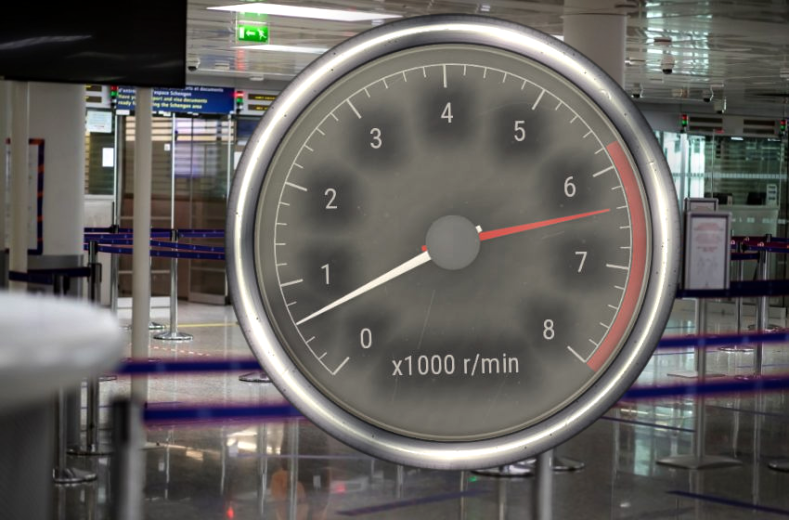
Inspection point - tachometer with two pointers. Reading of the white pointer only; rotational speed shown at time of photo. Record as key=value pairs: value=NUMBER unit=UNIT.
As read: value=600 unit=rpm
